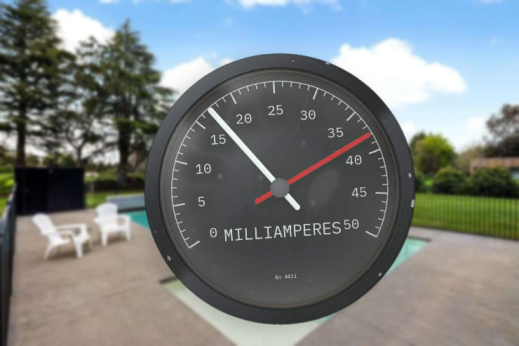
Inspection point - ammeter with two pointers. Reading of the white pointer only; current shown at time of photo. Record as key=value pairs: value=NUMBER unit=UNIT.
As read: value=17 unit=mA
